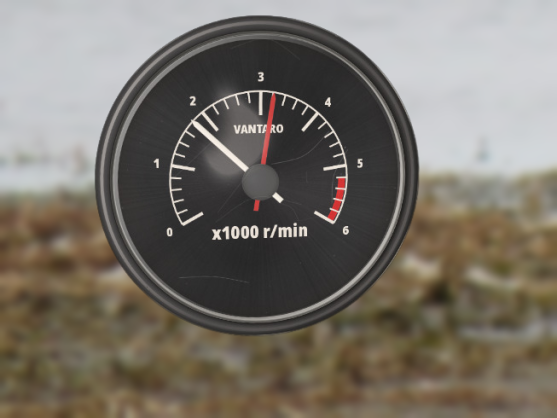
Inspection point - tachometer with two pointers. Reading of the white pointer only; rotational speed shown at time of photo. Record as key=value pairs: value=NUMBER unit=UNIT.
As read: value=1800 unit=rpm
